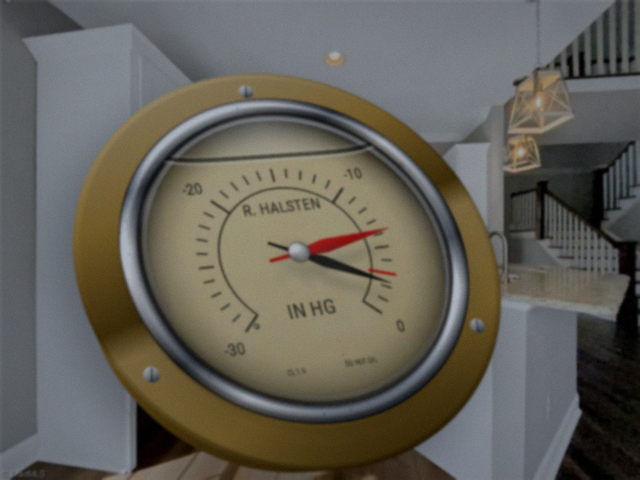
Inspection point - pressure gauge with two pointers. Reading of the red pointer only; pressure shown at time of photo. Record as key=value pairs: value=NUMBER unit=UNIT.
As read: value=-6 unit=inHg
